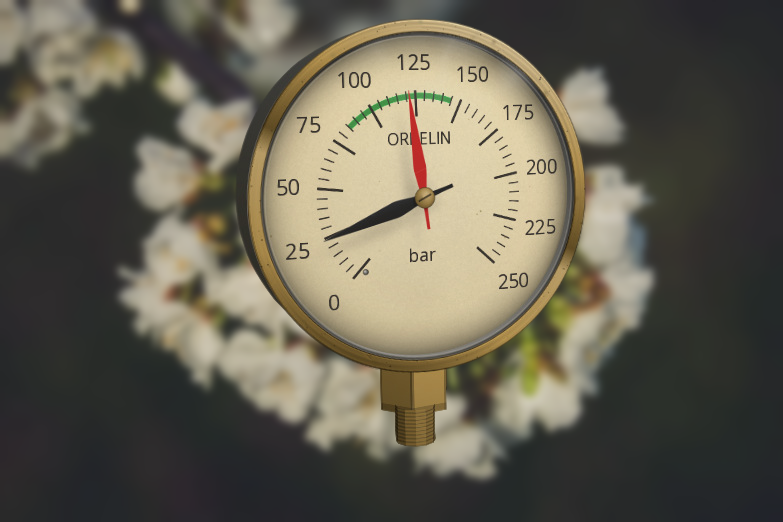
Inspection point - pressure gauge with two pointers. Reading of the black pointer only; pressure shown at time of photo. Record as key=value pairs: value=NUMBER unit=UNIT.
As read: value=25 unit=bar
